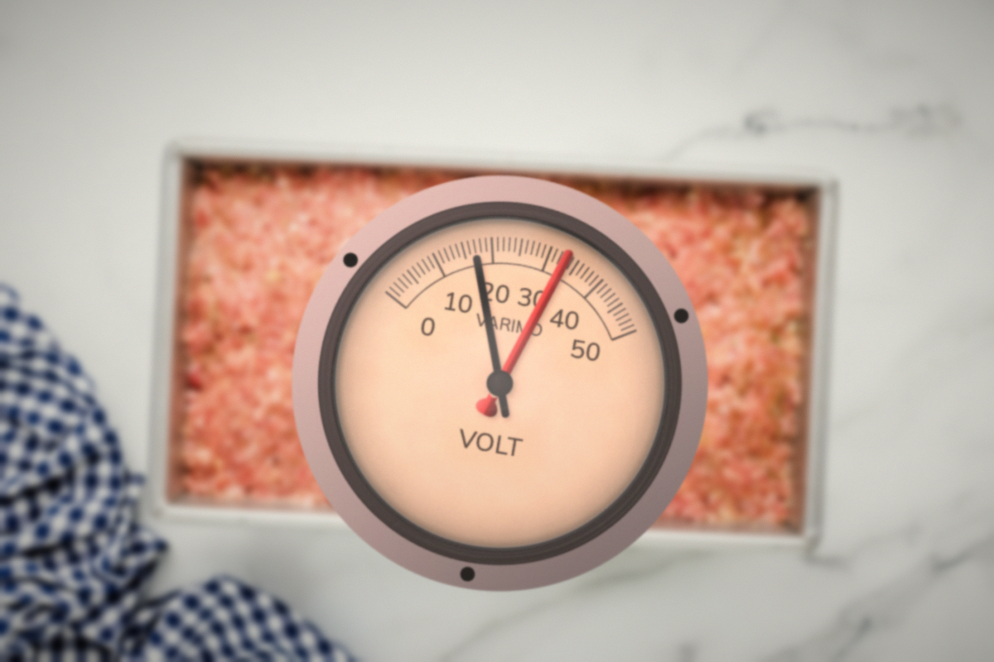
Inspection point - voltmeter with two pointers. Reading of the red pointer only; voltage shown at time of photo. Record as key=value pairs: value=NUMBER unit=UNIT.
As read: value=33 unit=V
